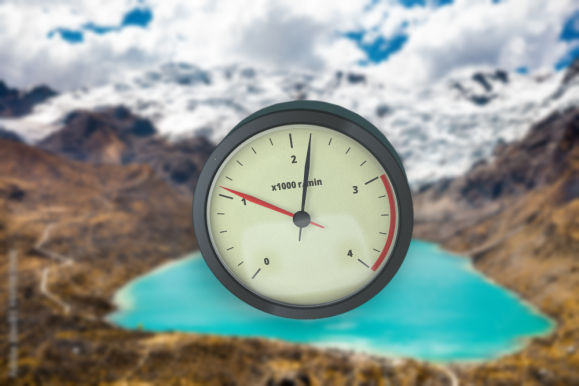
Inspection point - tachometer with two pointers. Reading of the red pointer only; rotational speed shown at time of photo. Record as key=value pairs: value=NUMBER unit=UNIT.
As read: value=1100 unit=rpm
